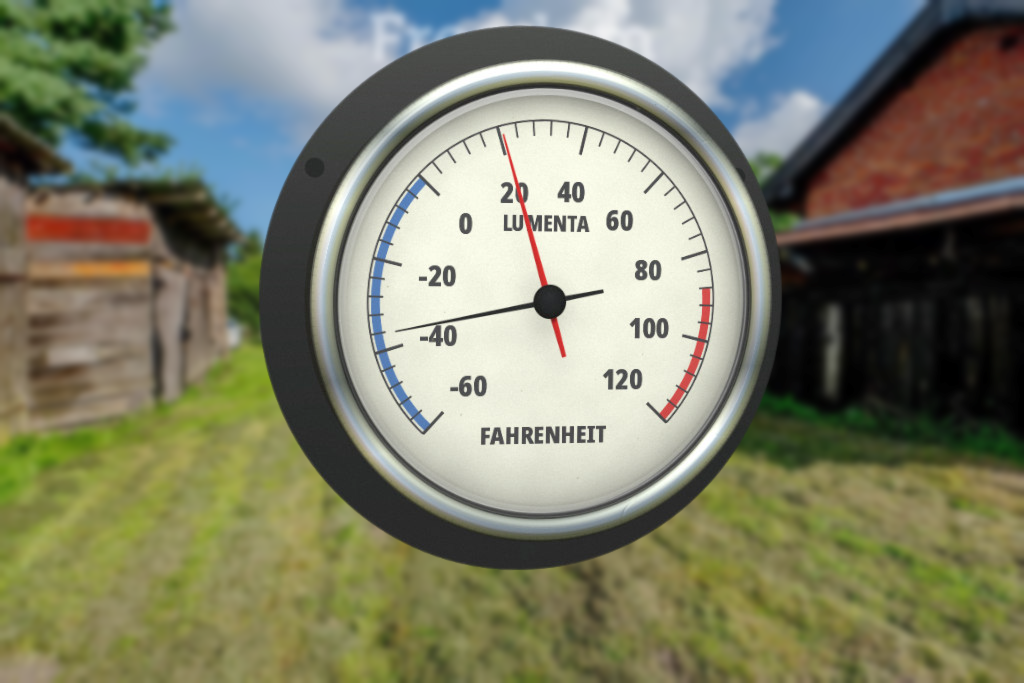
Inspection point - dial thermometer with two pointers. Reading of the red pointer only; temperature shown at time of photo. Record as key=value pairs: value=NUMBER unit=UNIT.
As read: value=20 unit=°F
